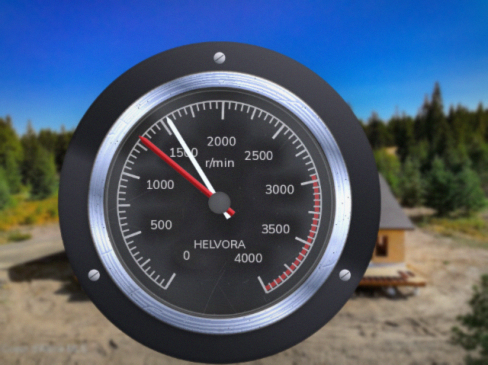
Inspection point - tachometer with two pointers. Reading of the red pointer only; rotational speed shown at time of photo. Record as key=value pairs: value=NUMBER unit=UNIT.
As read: value=1300 unit=rpm
